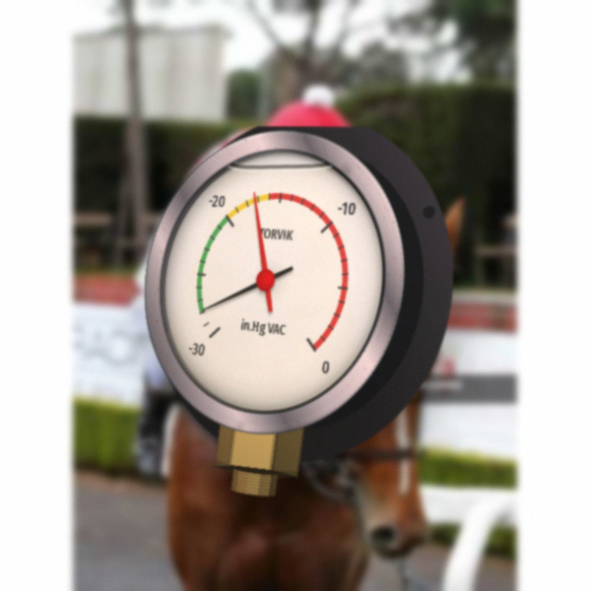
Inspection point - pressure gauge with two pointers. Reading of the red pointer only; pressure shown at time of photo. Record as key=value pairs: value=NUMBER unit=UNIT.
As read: value=-17 unit=inHg
